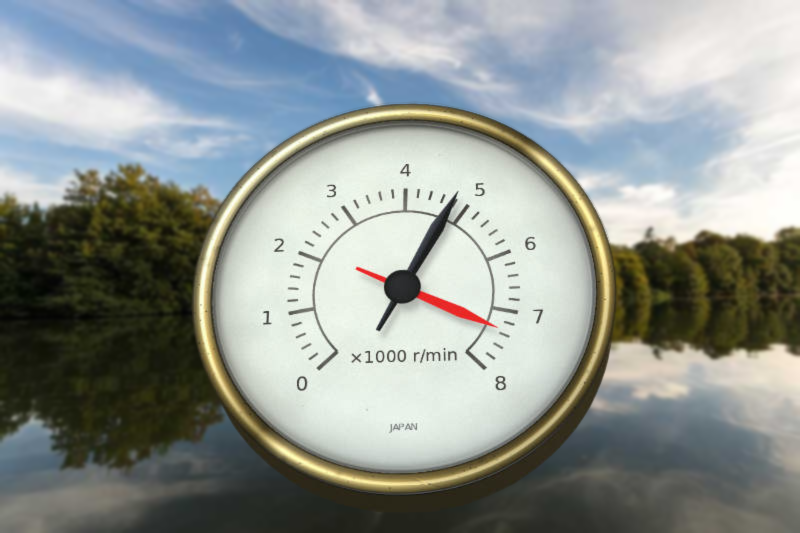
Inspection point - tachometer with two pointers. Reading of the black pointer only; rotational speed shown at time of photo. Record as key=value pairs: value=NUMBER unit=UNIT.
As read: value=4800 unit=rpm
